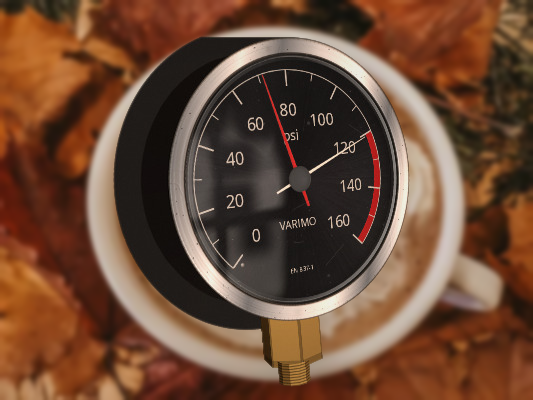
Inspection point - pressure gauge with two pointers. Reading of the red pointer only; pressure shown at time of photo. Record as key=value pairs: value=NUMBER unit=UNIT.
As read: value=70 unit=psi
